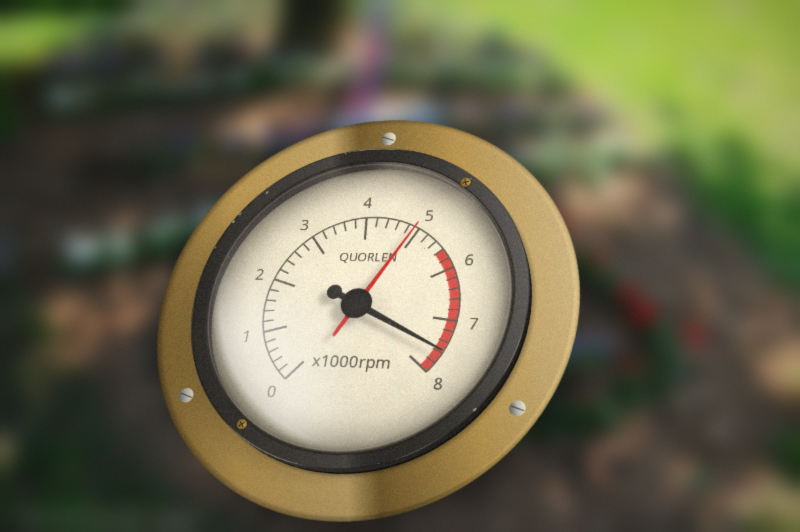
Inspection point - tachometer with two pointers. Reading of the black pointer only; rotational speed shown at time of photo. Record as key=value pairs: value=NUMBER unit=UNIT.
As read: value=7600 unit=rpm
